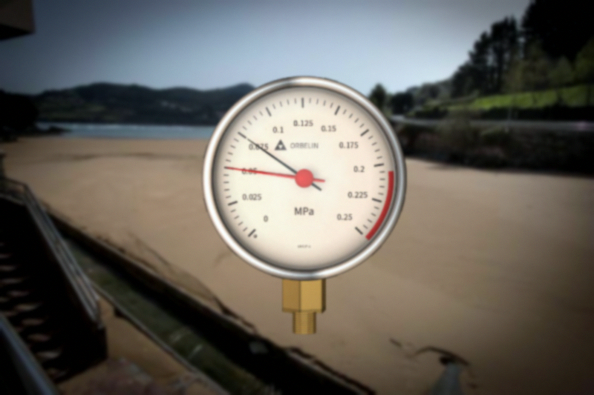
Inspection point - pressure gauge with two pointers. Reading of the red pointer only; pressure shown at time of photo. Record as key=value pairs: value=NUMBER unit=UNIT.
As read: value=0.05 unit=MPa
